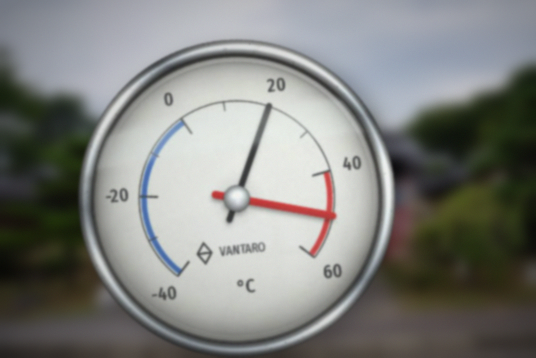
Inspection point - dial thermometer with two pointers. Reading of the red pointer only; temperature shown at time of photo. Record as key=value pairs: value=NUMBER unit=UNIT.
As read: value=50 unit=°C
